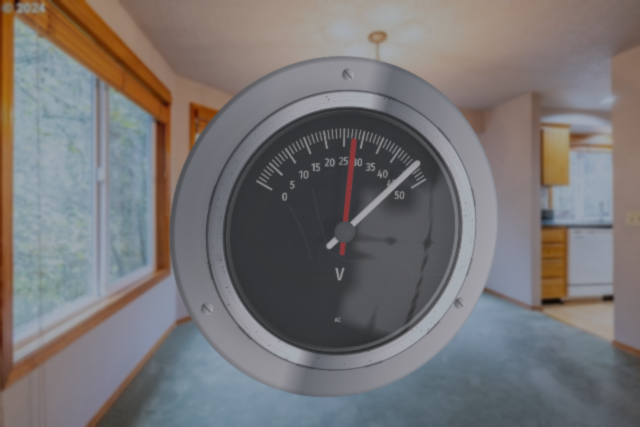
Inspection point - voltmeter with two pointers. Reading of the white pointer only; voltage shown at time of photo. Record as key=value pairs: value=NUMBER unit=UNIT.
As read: value=45 unit=V
